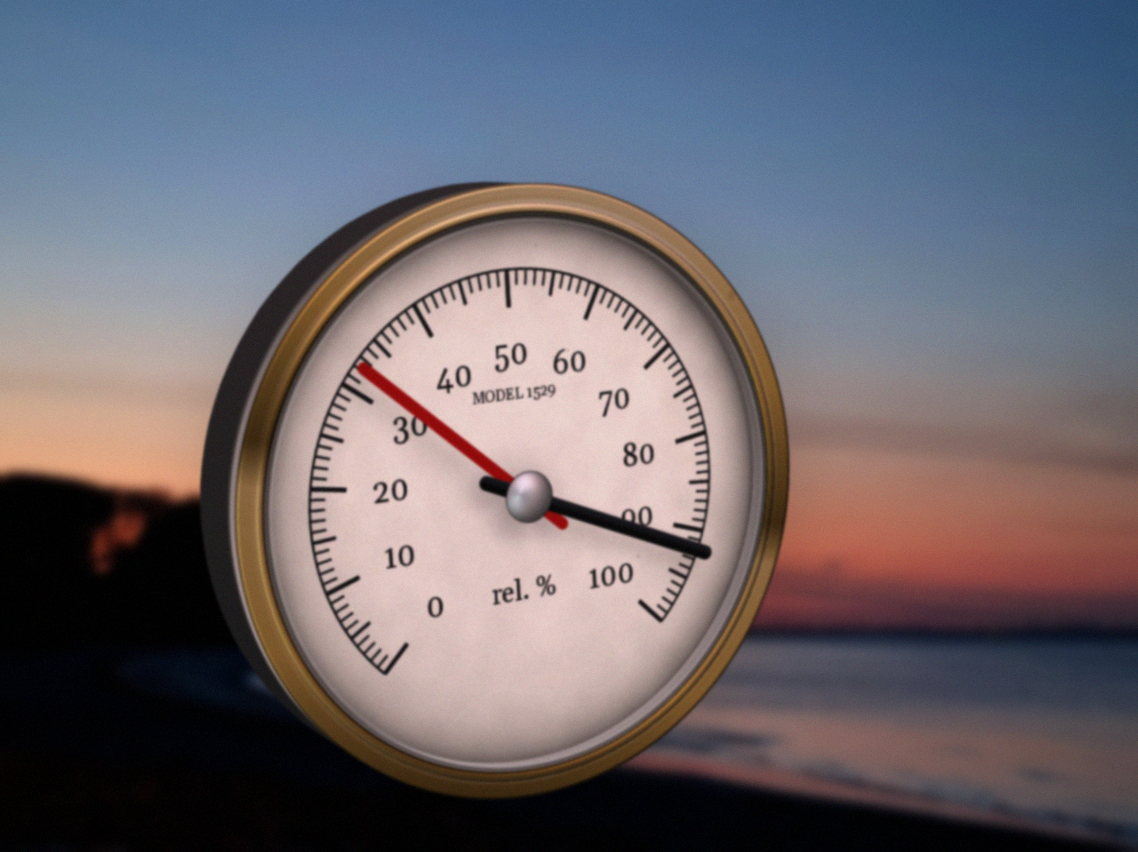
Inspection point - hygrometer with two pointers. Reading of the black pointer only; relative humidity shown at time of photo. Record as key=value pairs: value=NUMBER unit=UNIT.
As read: value=92 unit=%
